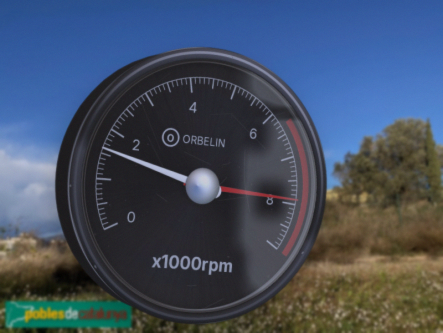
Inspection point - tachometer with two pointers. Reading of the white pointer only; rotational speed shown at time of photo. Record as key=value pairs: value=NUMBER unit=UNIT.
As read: value=1600 unit=rpm
